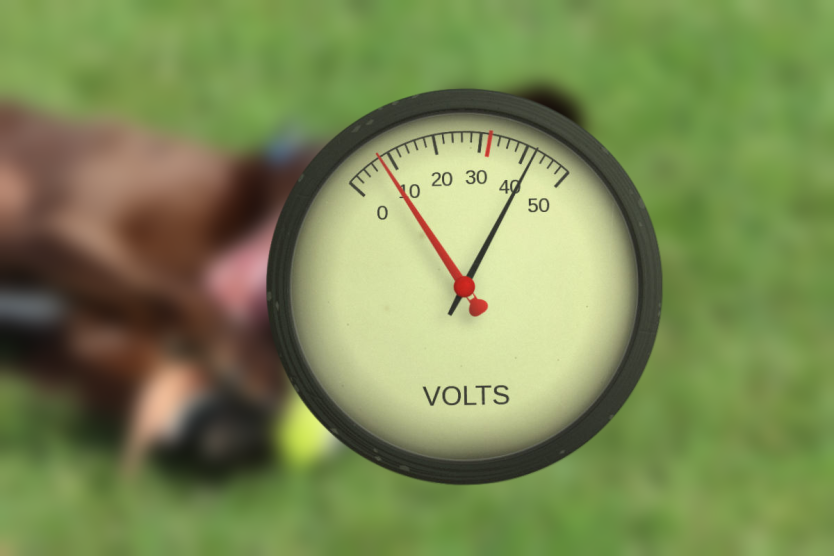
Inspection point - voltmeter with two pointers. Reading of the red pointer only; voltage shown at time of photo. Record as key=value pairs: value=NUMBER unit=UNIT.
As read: value=8 unit=V
